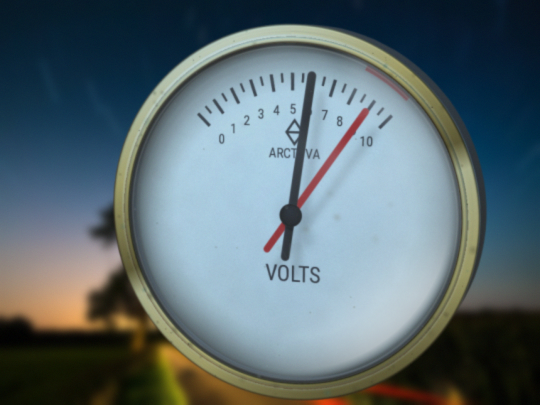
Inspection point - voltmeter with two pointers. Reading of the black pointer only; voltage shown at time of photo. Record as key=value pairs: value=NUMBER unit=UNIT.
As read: value=6 unit=V
